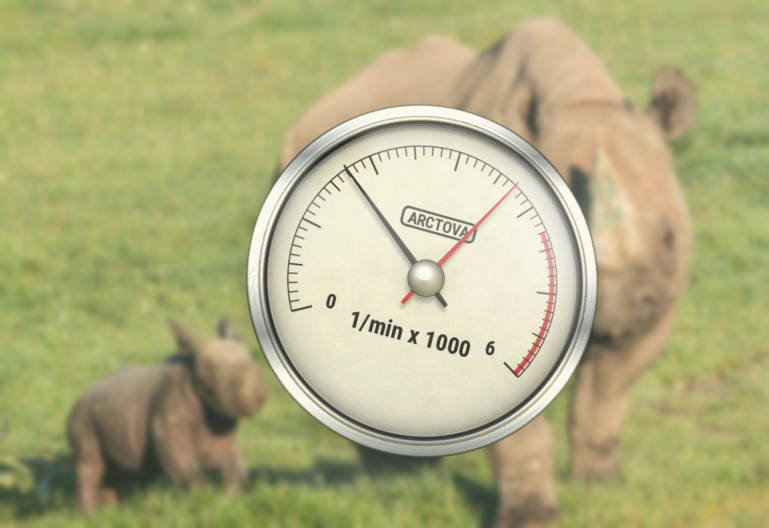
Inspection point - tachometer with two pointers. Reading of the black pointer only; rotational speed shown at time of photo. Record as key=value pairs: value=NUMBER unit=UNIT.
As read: value=1700 unit=rpm
